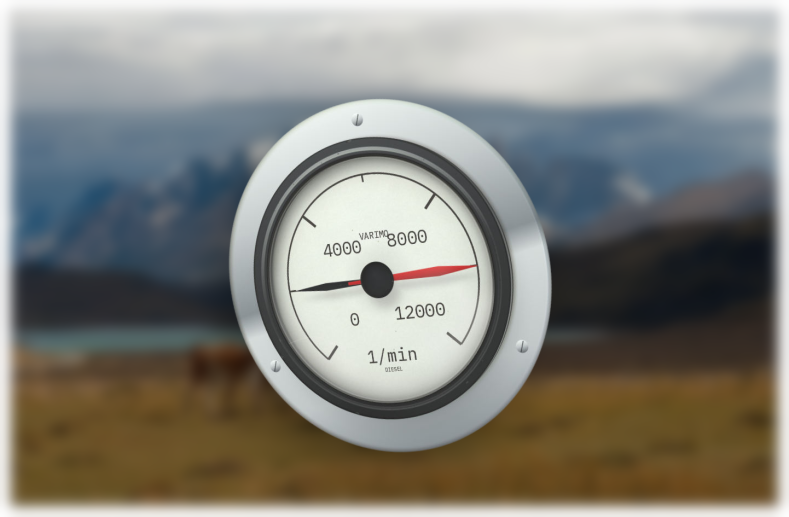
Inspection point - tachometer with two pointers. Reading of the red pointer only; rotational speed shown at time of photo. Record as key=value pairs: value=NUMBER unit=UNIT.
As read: value=10000 unit=rpm
